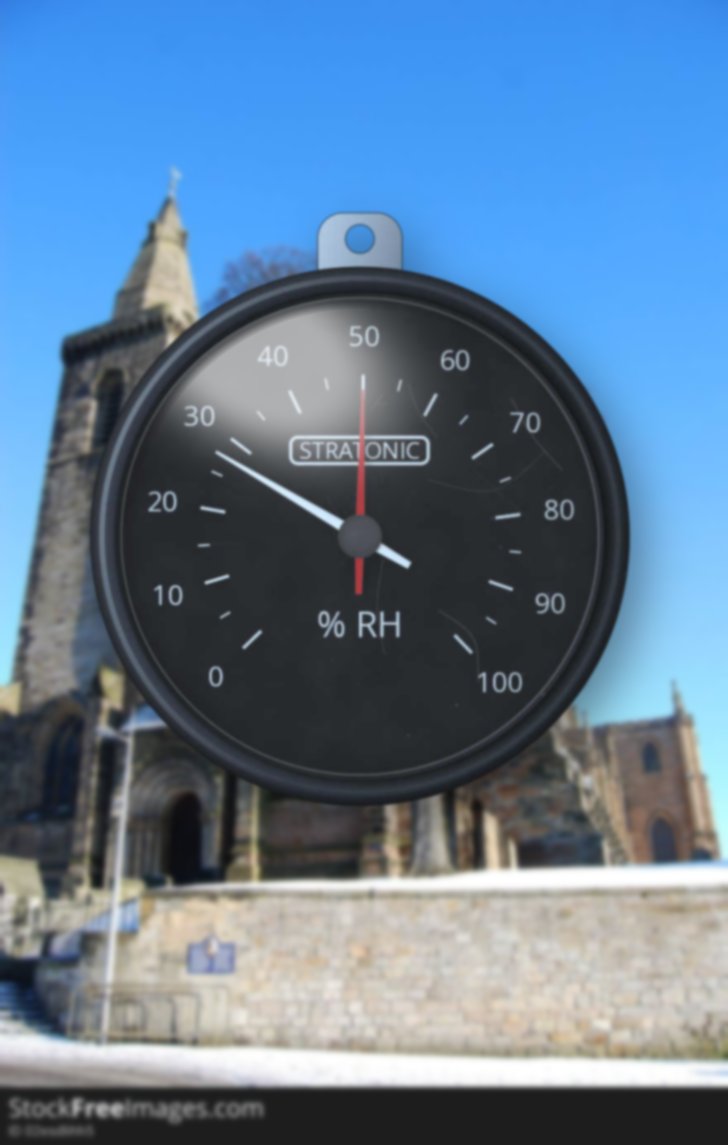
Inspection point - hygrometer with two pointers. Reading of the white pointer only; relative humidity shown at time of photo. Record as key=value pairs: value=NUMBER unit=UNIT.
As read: value=27.5 unit=%
